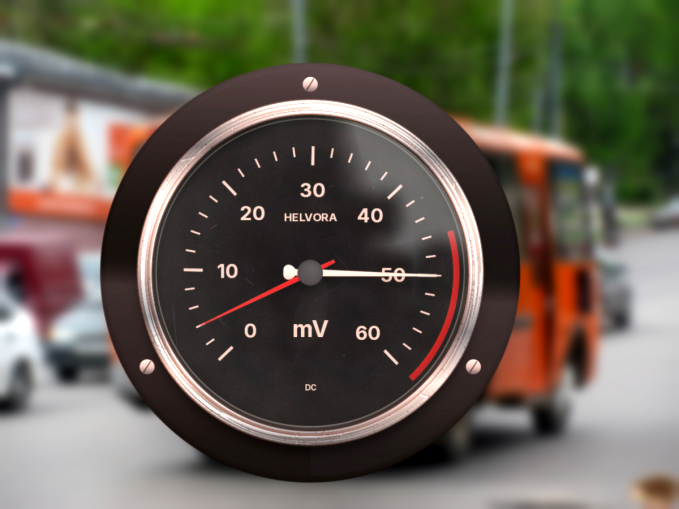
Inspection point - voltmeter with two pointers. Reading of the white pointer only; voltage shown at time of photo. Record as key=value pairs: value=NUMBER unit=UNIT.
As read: value=50 unit=mV
